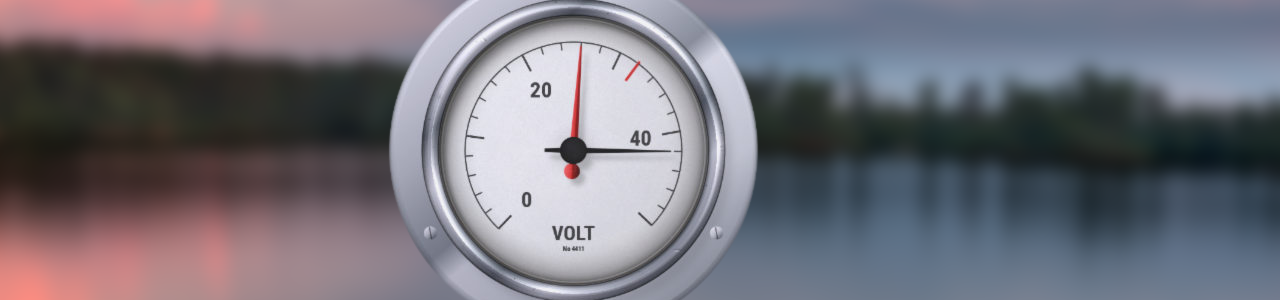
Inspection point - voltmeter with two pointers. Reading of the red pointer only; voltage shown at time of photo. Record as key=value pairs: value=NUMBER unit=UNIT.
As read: value=26 unit=V
